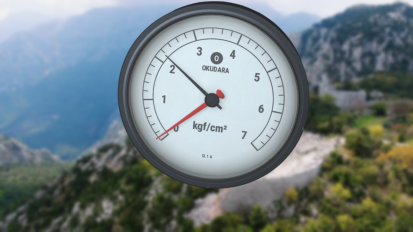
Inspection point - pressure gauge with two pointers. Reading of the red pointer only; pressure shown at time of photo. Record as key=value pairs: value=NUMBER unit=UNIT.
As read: value=0.1 unit=kg/cm²
